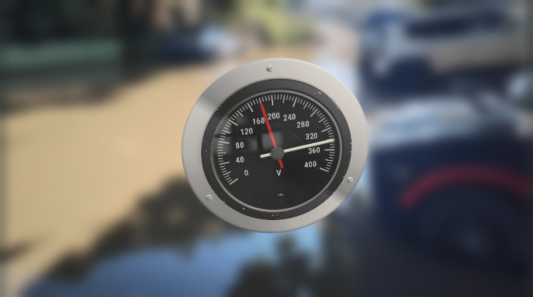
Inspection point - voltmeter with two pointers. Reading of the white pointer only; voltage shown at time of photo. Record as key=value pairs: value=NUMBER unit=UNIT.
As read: value=340 unit=V
